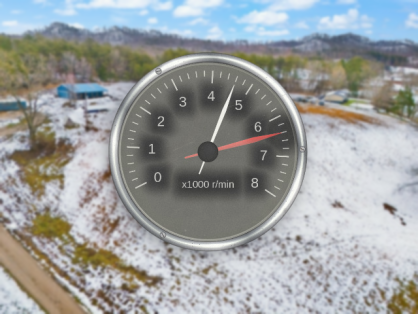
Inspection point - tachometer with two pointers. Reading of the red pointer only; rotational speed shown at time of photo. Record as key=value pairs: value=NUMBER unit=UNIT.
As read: value=6400 unit=rpm
